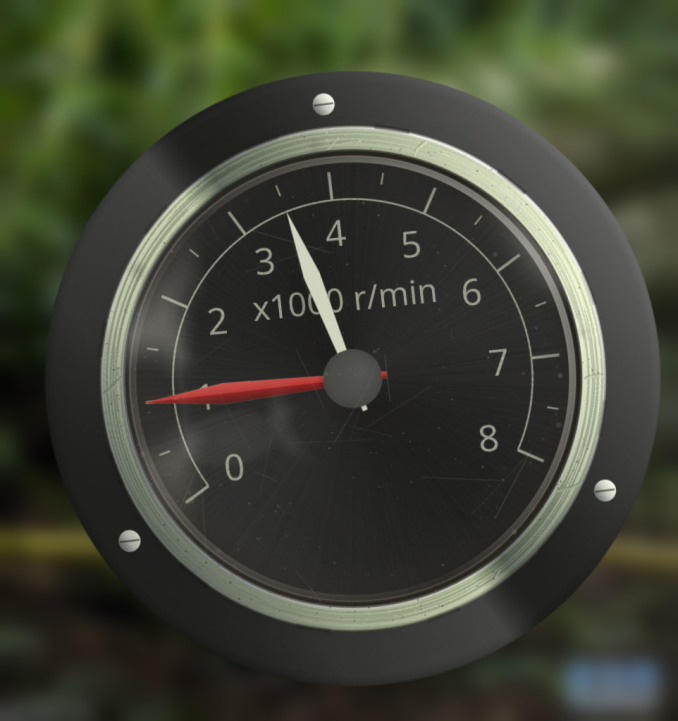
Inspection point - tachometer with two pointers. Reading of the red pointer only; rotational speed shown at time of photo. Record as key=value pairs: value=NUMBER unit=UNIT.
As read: value=1000 unit=rpm
